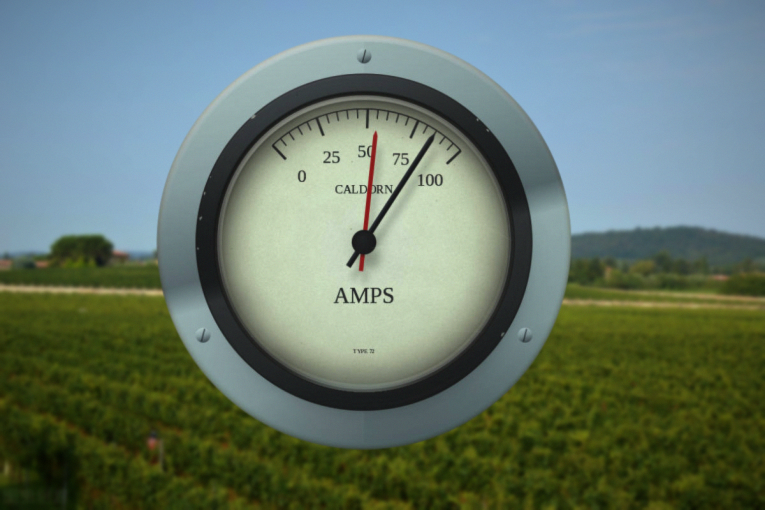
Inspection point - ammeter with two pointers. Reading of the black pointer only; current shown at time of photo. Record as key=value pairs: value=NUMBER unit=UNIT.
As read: value=85 unit=A
